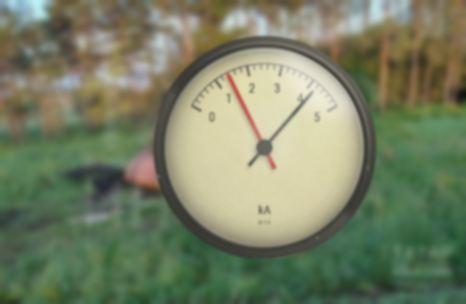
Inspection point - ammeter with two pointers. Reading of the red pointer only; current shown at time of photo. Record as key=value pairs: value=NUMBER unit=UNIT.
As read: value=1.4 unit=kA
